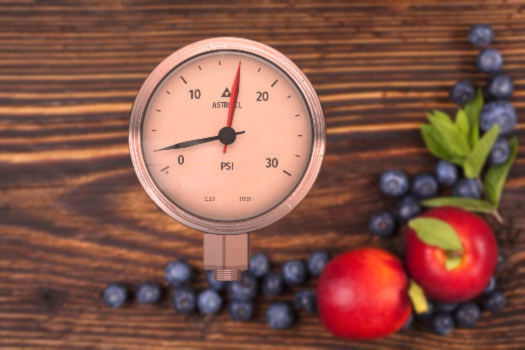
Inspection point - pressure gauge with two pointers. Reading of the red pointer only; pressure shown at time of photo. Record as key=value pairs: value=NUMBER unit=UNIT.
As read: value=16 unit=psi
